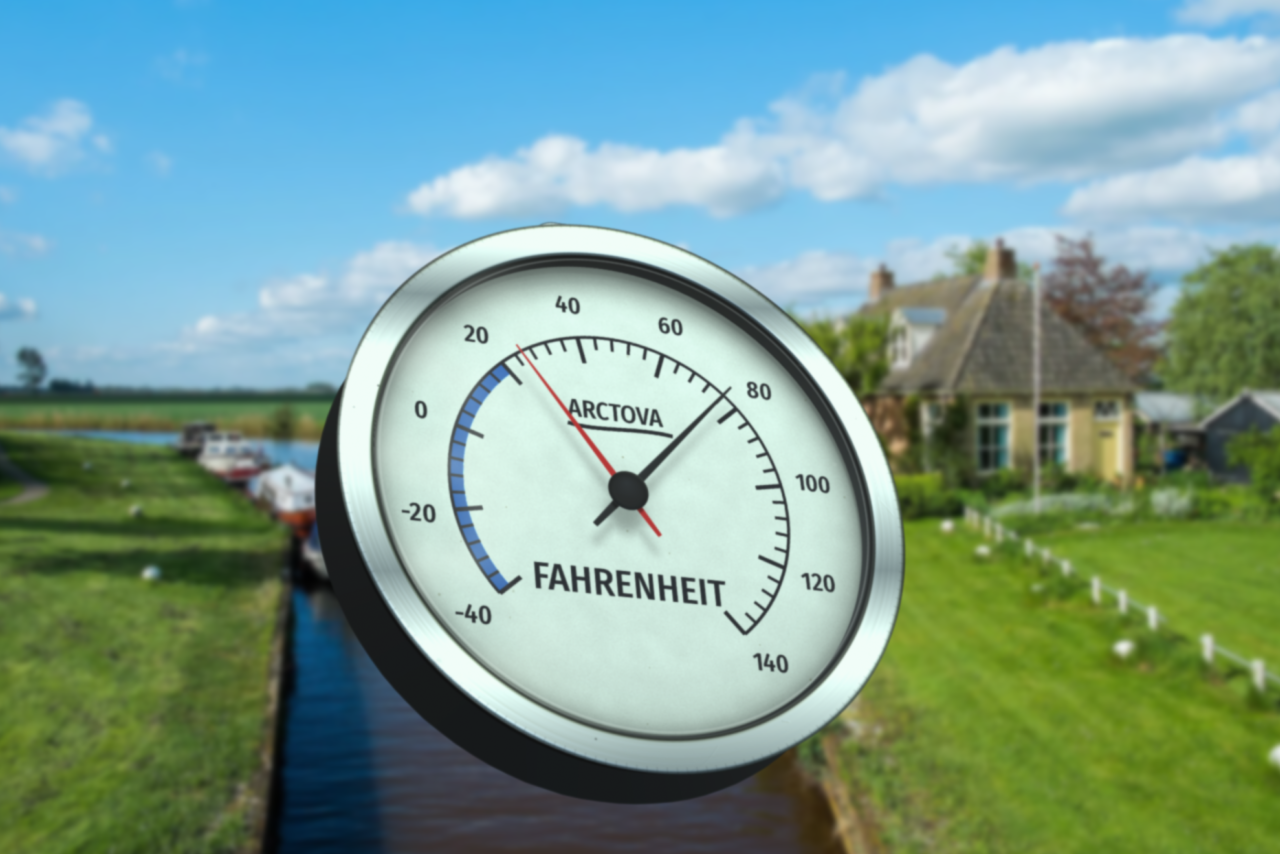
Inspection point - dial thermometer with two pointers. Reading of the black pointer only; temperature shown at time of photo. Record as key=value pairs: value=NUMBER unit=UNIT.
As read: value=76 unit=°F
